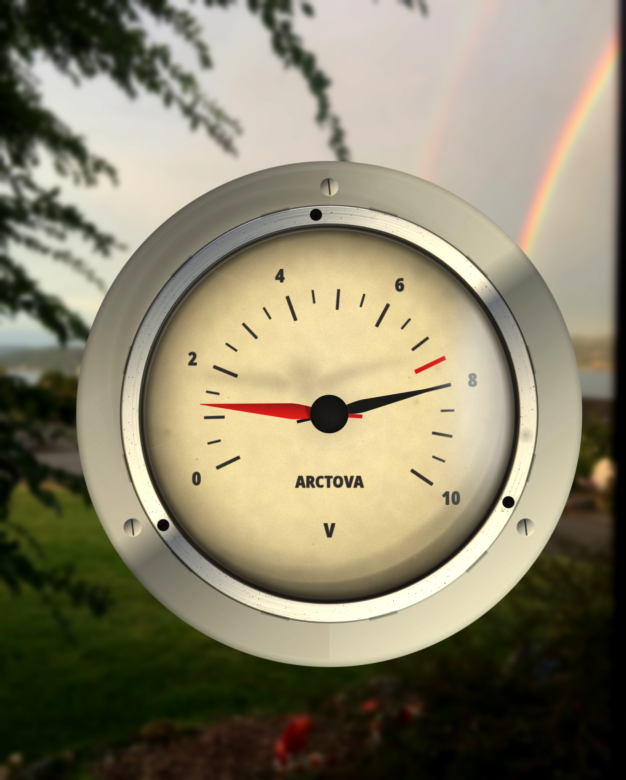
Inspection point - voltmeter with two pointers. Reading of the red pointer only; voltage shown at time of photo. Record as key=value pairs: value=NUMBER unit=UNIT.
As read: value=1.25 unit=V
